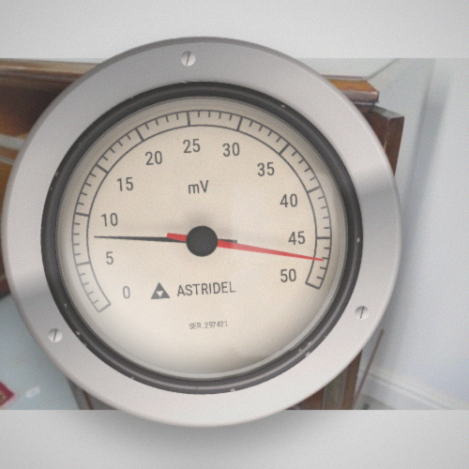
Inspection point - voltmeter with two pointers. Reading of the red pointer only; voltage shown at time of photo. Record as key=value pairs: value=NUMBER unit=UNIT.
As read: value=47 unit=mV
